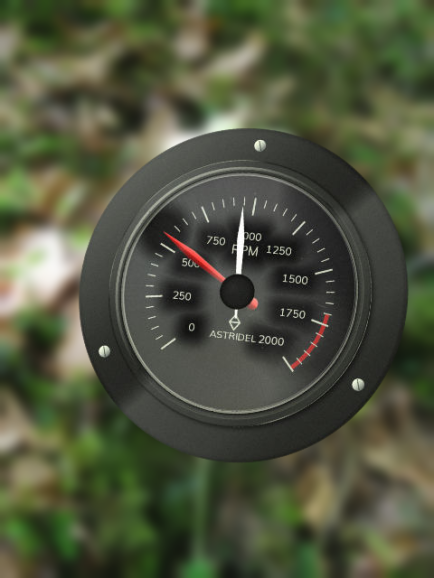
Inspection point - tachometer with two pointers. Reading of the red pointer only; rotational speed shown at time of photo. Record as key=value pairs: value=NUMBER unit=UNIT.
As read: value=550 unit=rpm
